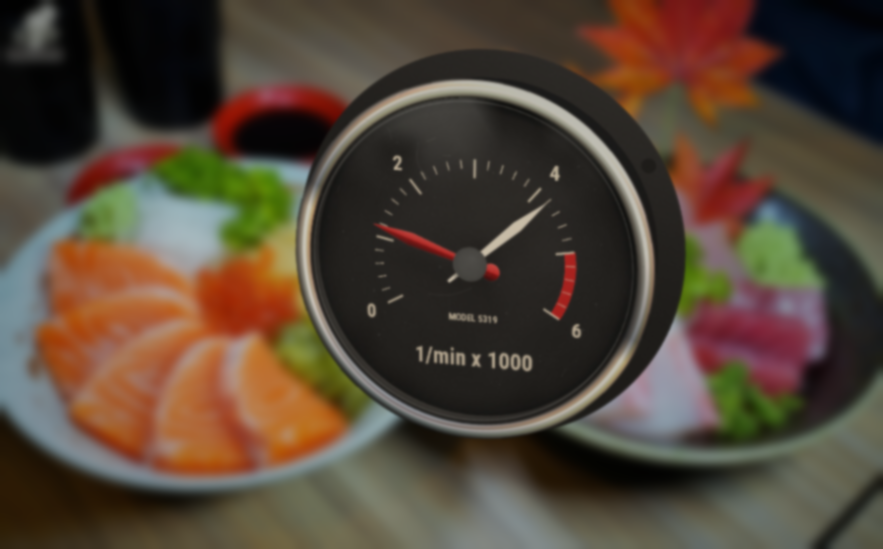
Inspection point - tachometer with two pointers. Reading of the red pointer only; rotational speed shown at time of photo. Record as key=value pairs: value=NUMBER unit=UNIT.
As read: value=1200 unit=rpm
